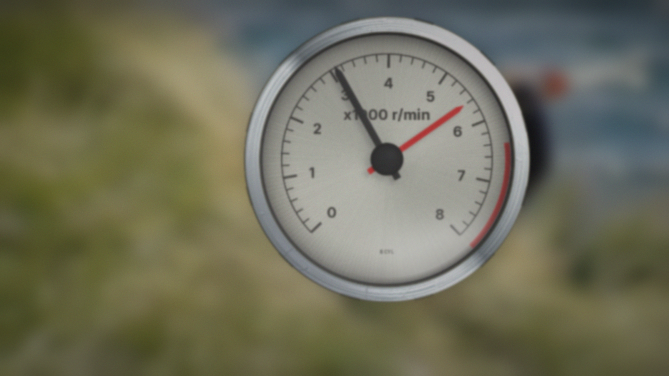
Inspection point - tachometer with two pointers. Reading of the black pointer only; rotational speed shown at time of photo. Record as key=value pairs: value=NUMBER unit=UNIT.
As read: value=3100 unit=rpm
